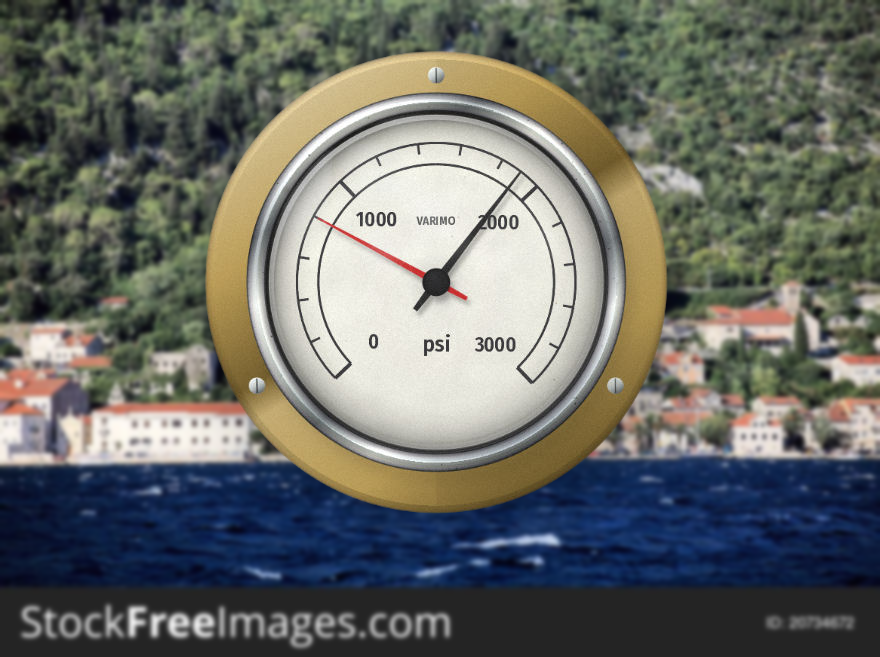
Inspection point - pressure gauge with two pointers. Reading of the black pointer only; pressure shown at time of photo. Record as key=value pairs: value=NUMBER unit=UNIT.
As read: value=1900 unit=psi
